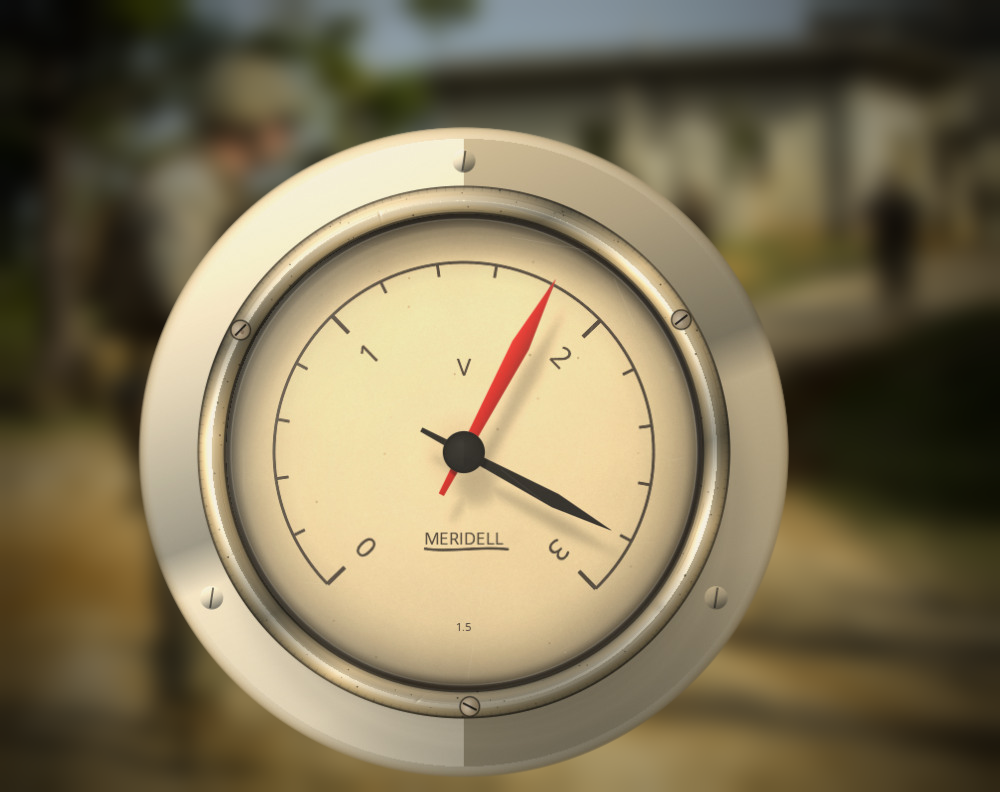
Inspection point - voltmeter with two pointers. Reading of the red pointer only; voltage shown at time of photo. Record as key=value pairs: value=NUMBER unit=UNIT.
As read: value=1.8 unit=V
